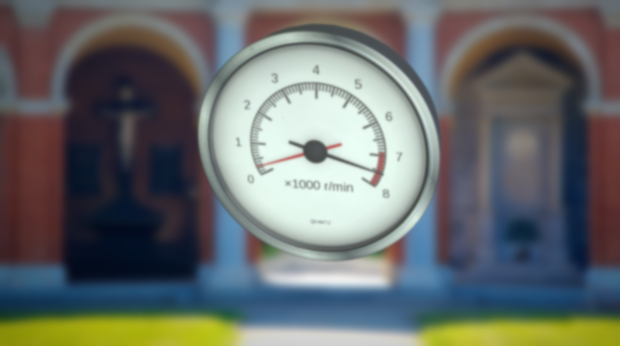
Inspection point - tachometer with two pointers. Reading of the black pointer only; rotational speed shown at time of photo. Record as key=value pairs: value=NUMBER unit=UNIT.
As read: value=7500 unit=rpm
